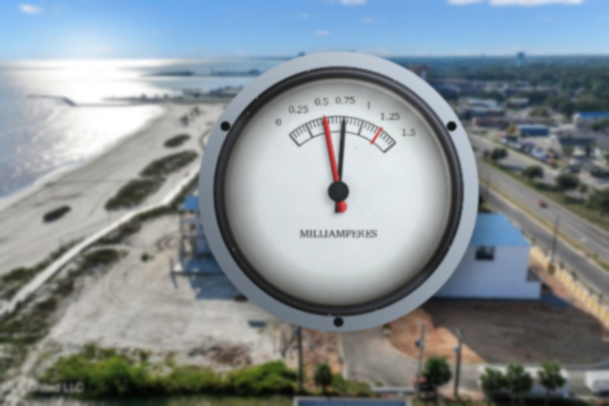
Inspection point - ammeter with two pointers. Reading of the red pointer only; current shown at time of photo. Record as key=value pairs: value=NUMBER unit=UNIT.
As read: value=0.5 unit=mA
